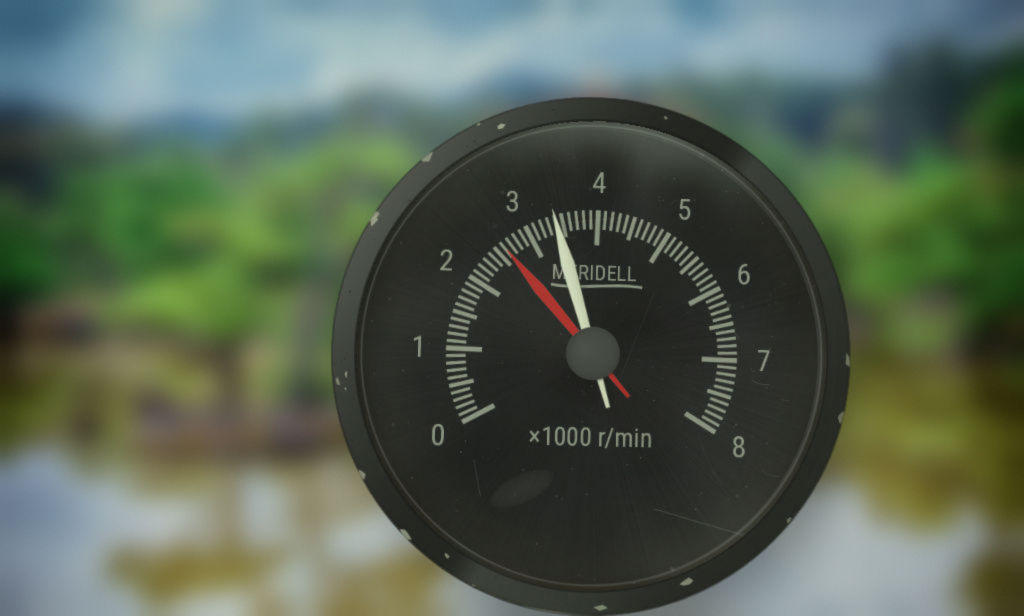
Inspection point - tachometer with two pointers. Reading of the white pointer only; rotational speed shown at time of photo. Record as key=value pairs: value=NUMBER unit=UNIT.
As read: value=3400 unit=rpm
